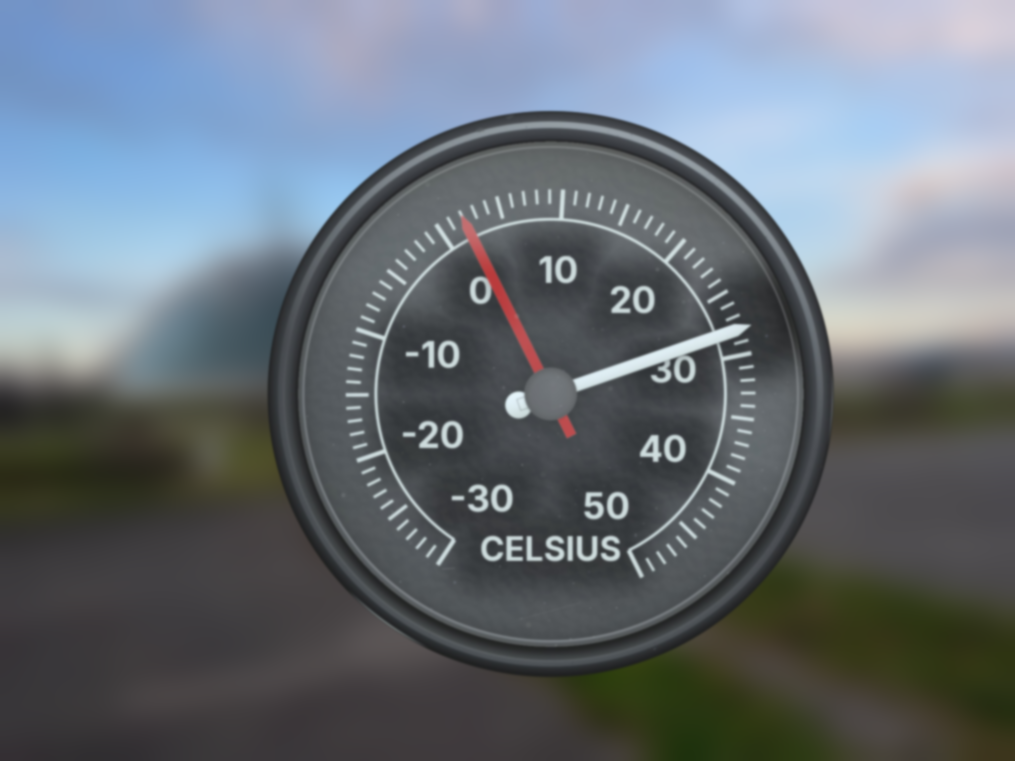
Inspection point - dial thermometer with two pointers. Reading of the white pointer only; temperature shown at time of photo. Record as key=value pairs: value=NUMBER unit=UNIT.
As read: value=28 unit=°C
